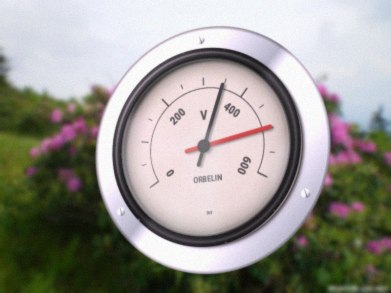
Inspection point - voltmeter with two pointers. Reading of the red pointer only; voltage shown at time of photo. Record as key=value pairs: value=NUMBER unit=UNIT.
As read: value=500 unit=V
